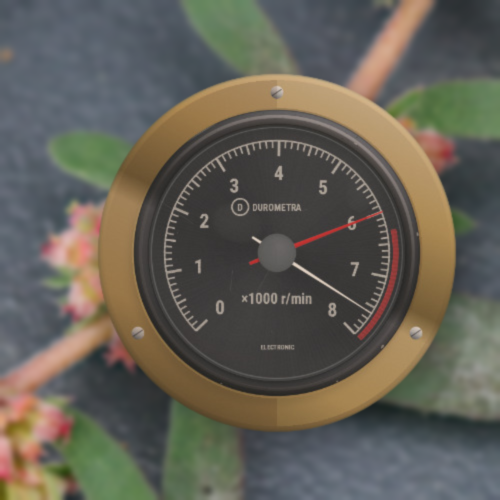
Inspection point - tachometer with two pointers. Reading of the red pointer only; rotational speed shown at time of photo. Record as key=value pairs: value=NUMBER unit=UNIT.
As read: value=6000 unit=rpm
